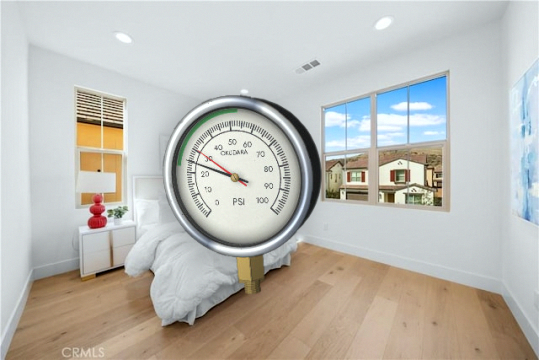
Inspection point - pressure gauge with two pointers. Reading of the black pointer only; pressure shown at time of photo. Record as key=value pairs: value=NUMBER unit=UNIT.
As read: value=25 unit=psi
